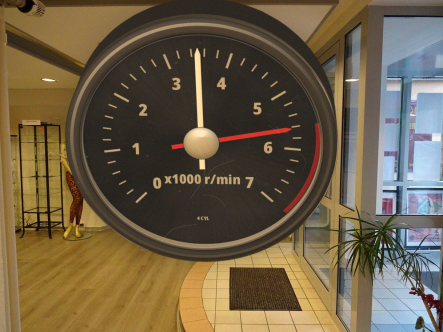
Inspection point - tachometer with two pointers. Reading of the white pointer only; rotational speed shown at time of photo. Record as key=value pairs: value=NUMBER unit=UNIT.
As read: value=3500 unit=rpm
